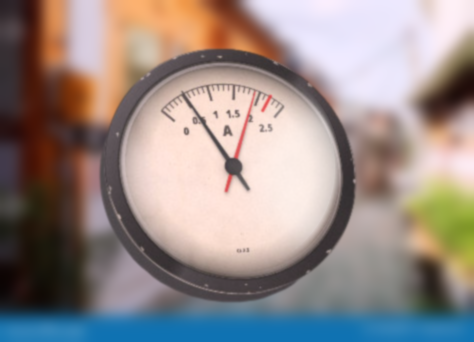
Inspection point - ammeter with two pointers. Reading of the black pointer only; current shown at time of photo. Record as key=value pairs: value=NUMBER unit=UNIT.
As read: value=0.5 unit=A
